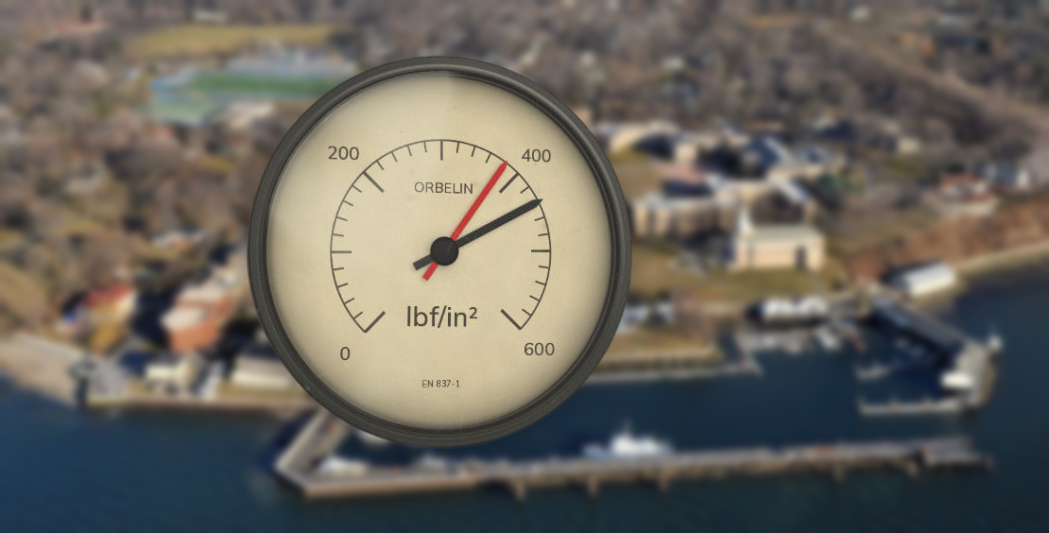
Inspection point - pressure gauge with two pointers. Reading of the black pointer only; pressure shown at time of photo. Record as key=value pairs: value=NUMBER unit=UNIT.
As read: value=440 unit=psi
